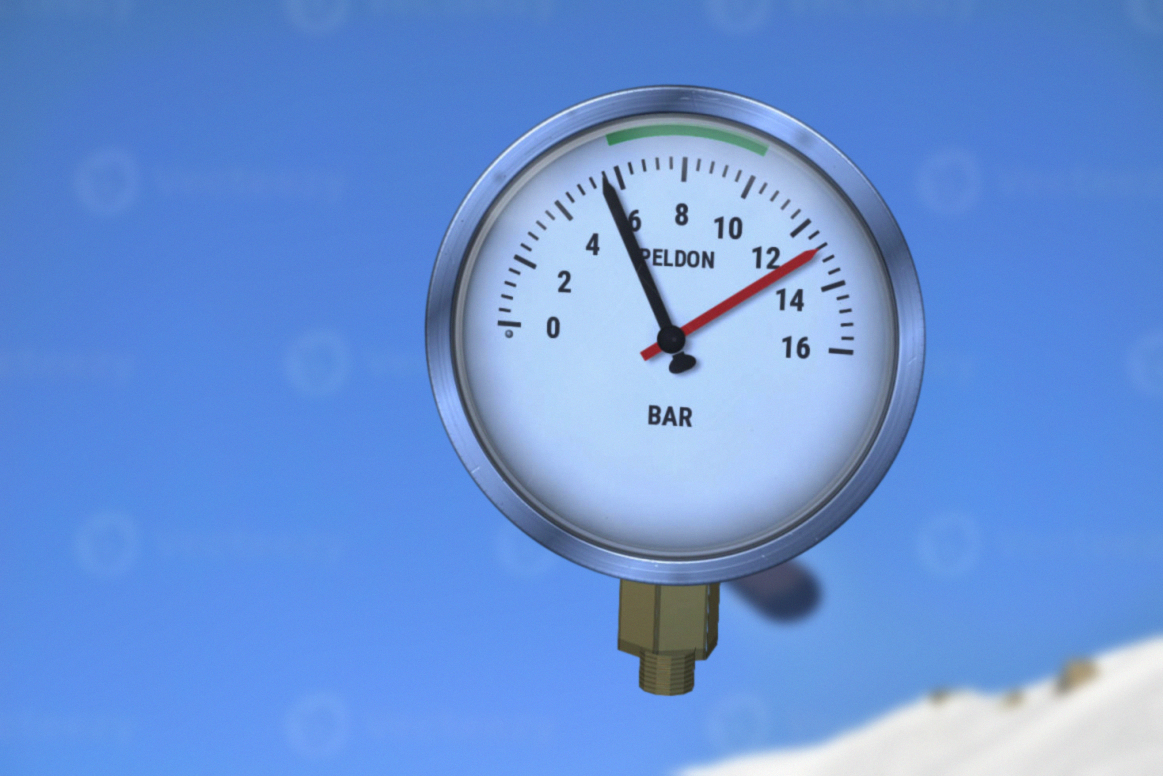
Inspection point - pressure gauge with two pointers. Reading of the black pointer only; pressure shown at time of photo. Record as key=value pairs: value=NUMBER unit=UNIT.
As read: value=5.6 unit=bar
